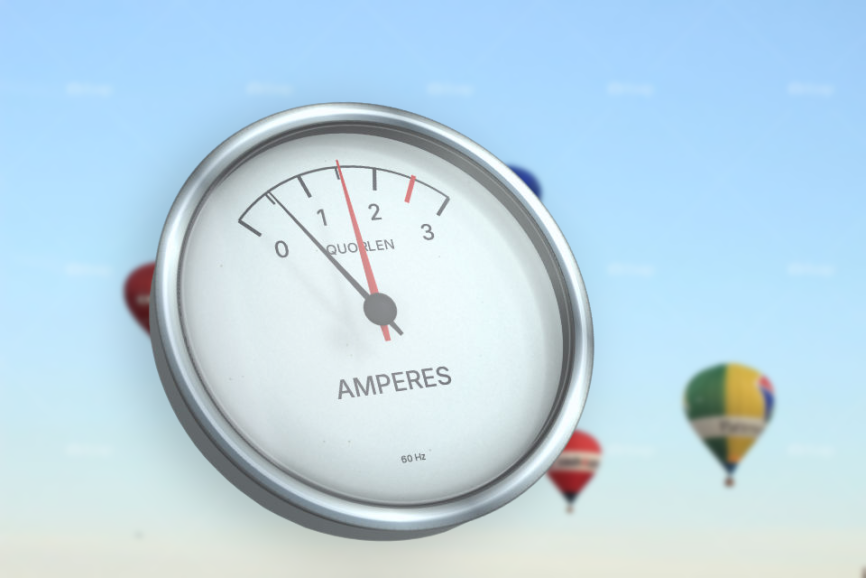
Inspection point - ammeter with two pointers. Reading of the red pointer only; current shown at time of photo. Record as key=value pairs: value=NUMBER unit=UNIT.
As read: value=1.5 unit=A
